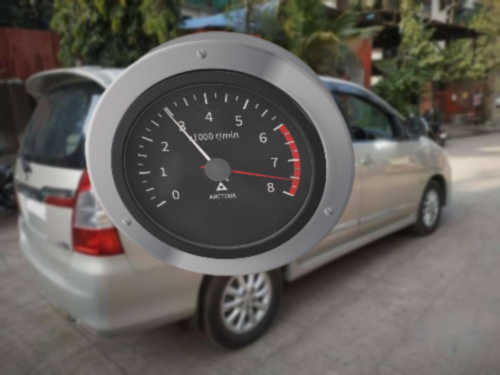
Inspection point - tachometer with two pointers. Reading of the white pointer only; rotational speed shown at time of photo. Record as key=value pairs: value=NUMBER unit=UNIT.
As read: value=3000 unit=rpm
